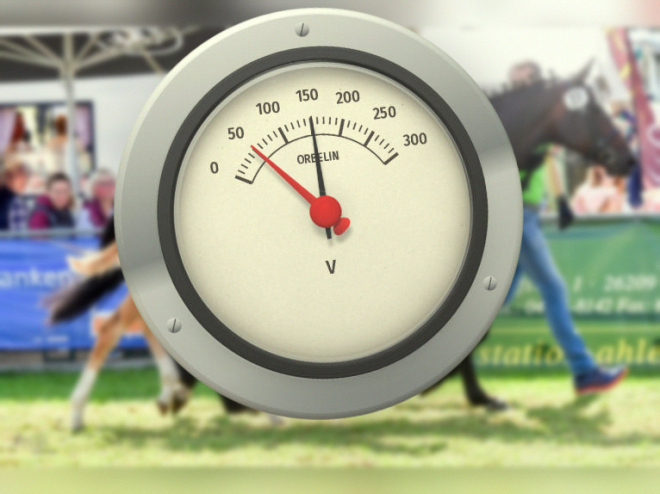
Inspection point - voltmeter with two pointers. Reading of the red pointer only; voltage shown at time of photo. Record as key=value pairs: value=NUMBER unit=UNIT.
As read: value=50 unit=V
